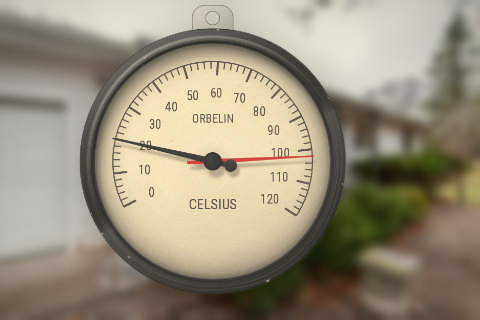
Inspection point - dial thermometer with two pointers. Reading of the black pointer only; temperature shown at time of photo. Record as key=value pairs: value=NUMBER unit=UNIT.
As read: value=20 unit=°C
